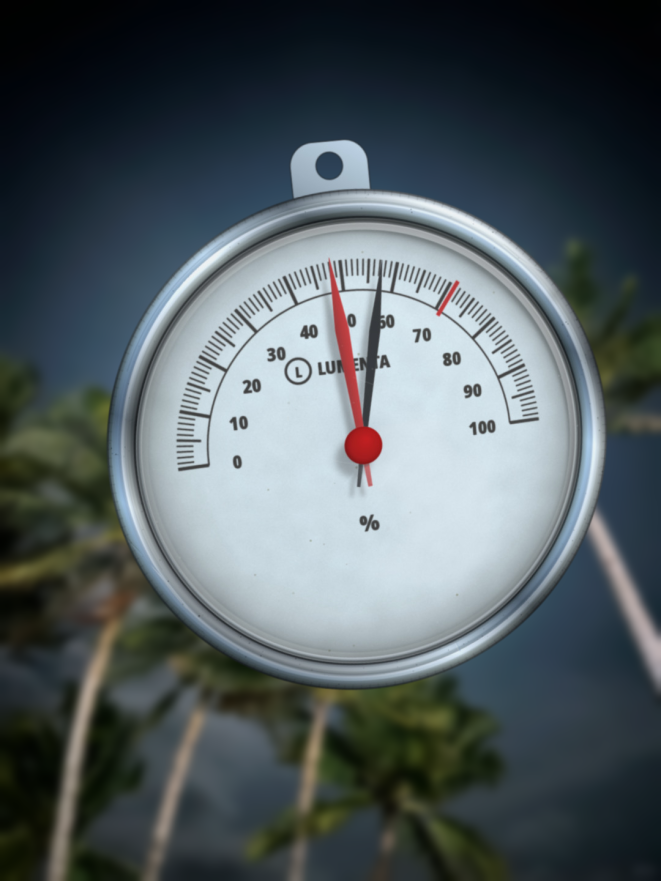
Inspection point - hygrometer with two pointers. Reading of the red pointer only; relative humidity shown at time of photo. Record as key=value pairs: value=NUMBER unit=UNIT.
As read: value=48 unit=%
